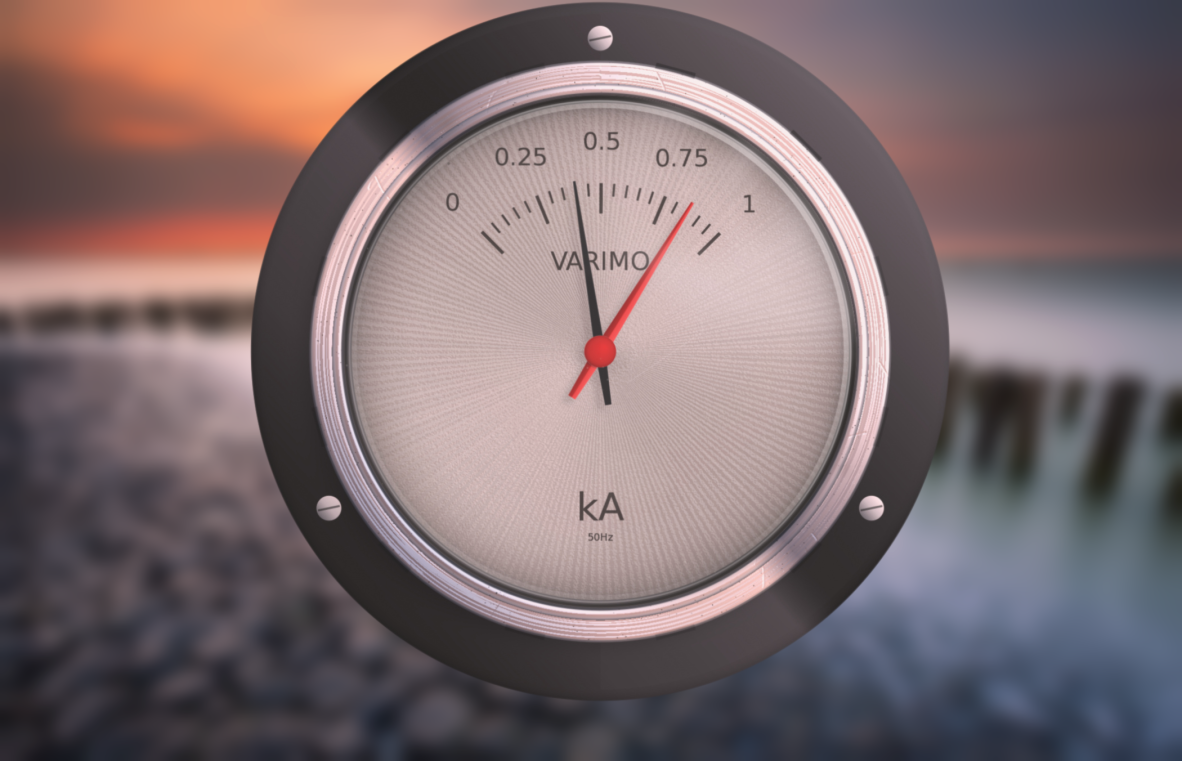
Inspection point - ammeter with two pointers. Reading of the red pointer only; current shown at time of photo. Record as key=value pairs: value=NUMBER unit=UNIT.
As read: value=0.85 unit=kA
